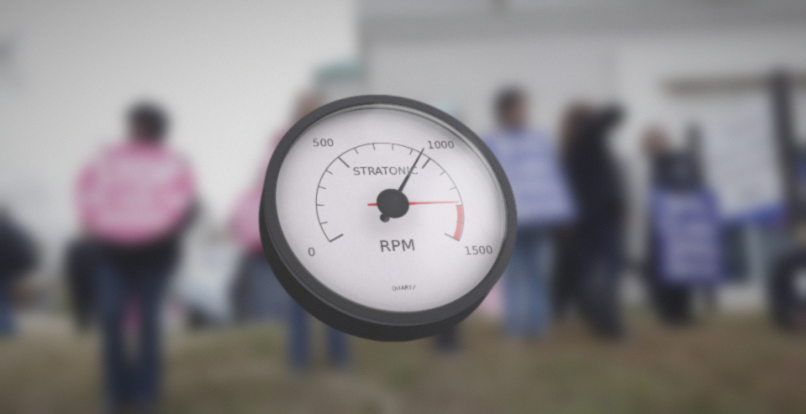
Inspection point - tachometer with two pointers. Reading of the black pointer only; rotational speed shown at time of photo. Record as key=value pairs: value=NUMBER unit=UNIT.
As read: value=950 unit=rpm
